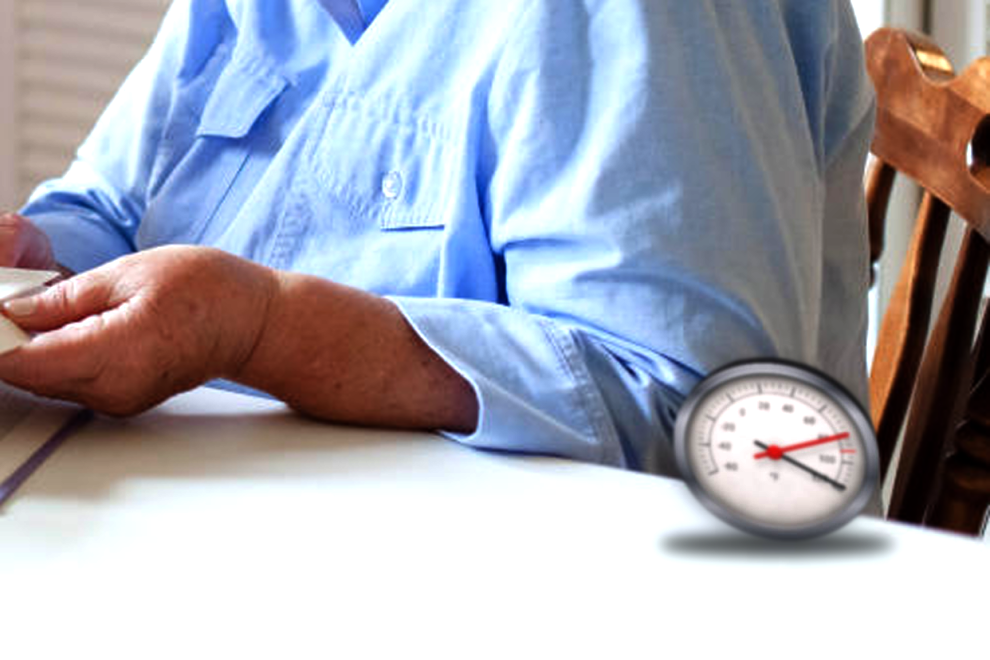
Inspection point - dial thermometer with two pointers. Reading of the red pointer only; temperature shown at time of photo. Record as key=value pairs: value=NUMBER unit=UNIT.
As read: value=80 unit=°F
